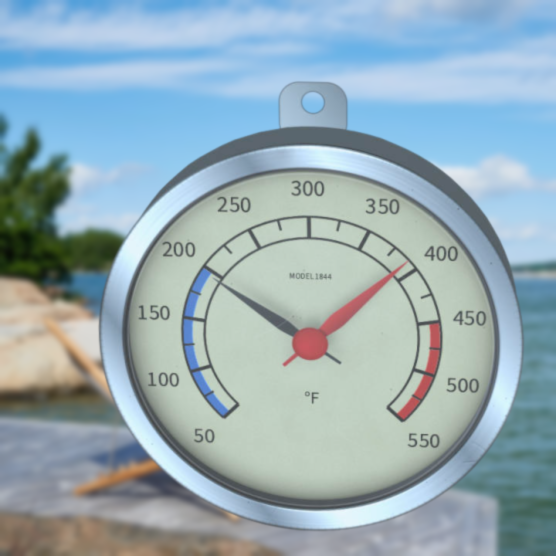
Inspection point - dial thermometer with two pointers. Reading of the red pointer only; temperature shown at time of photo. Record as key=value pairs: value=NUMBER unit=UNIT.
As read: value=387.5 unit=°F
